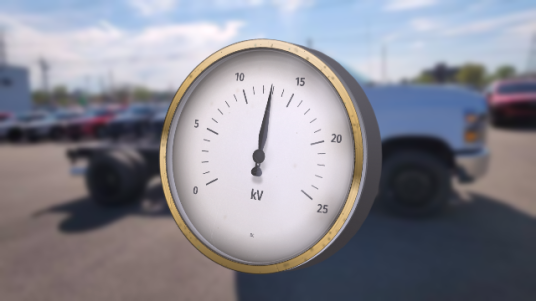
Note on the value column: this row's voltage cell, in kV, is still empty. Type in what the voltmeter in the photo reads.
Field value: 13 kV
